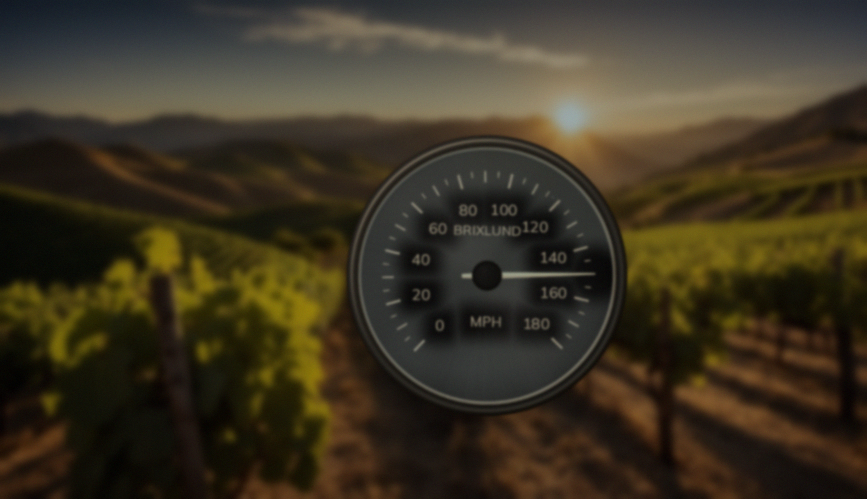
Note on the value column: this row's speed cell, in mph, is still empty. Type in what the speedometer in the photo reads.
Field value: 150 mph
